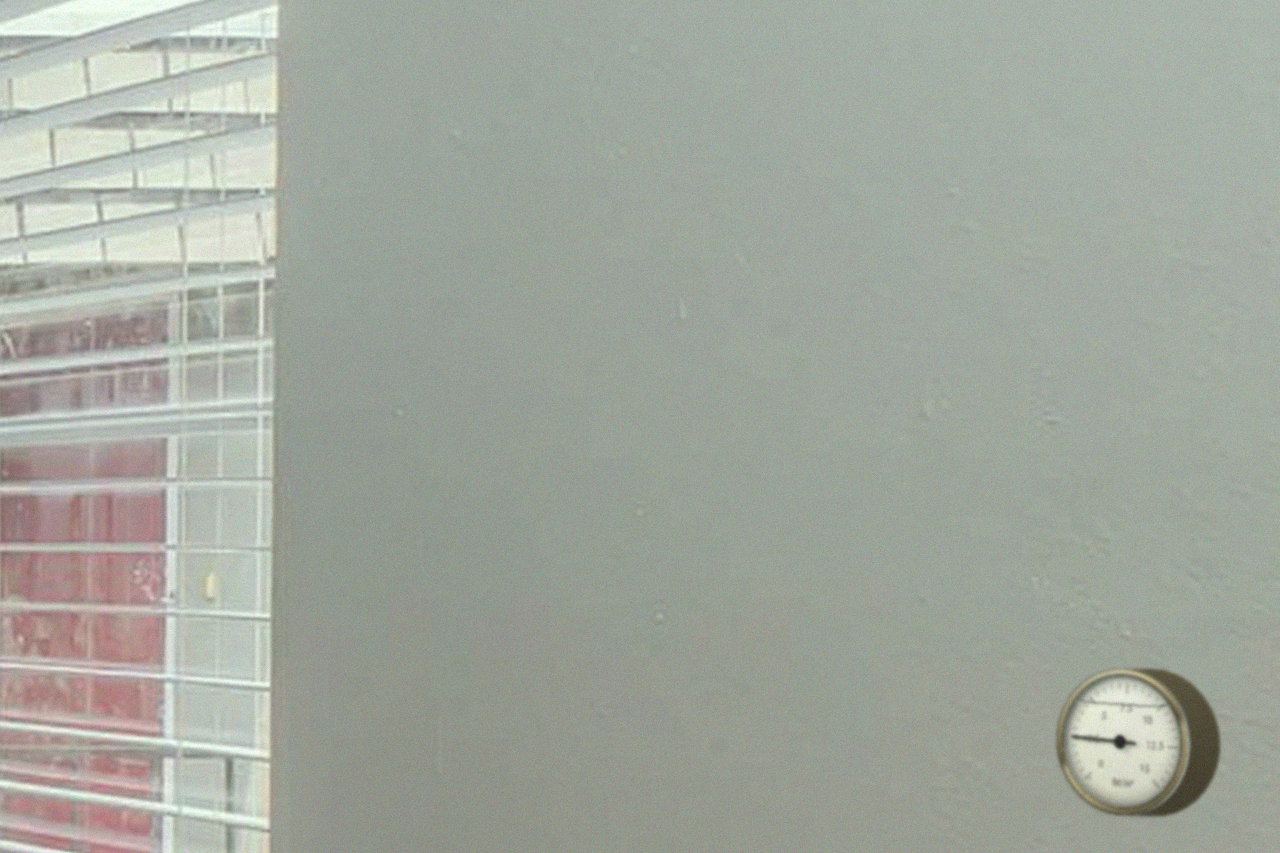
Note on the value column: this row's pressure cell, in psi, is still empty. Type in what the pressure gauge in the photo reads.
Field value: 2.5 psi
